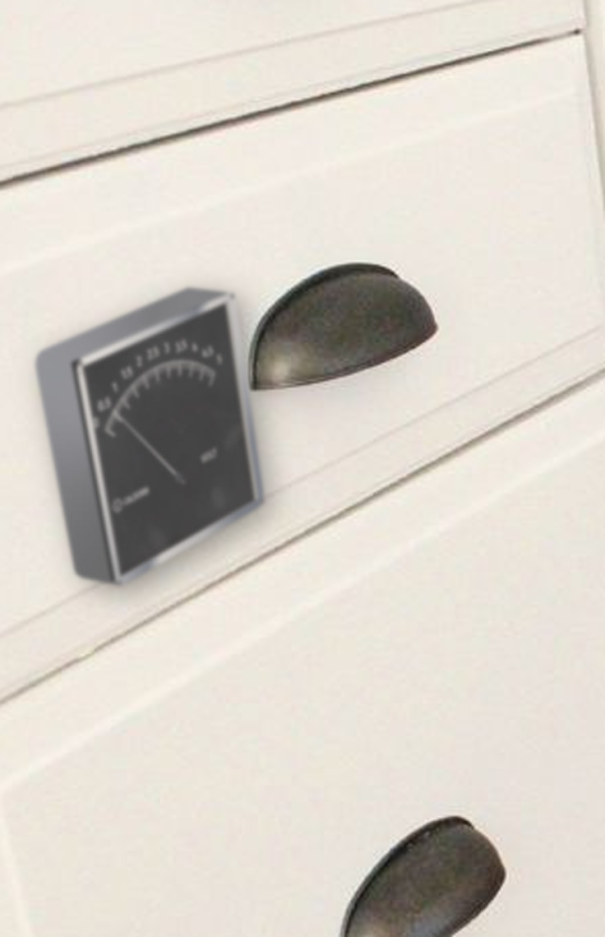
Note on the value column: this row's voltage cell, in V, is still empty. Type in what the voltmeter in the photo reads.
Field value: 0.5 V
